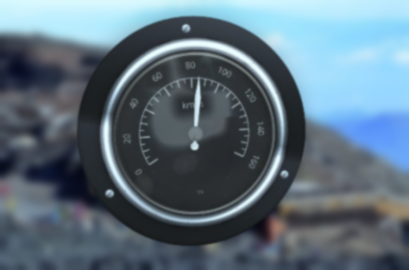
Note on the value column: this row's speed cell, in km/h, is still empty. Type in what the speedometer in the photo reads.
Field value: 85 km/h
